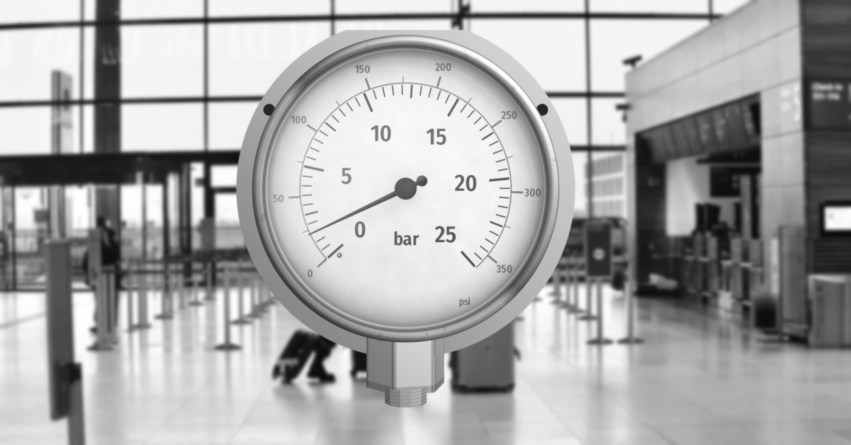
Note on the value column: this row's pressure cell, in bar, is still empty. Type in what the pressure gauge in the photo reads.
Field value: 1.5 bar
